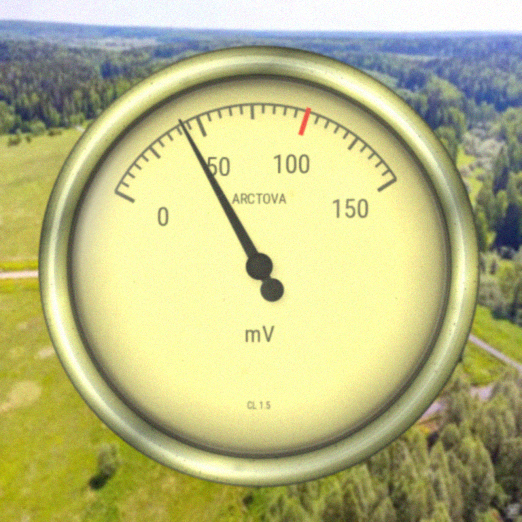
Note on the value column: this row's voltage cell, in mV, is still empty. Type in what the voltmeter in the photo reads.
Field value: 42.5 mV
